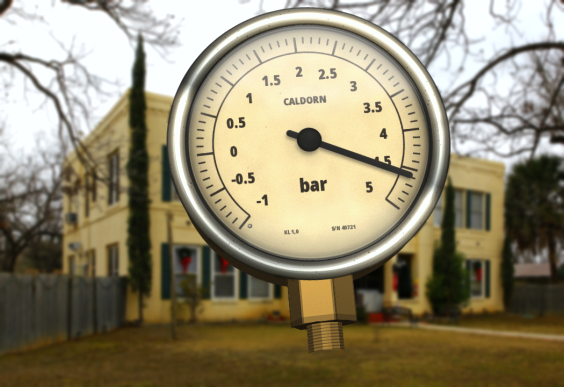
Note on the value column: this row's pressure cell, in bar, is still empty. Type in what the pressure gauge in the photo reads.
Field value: 4.6 bar
